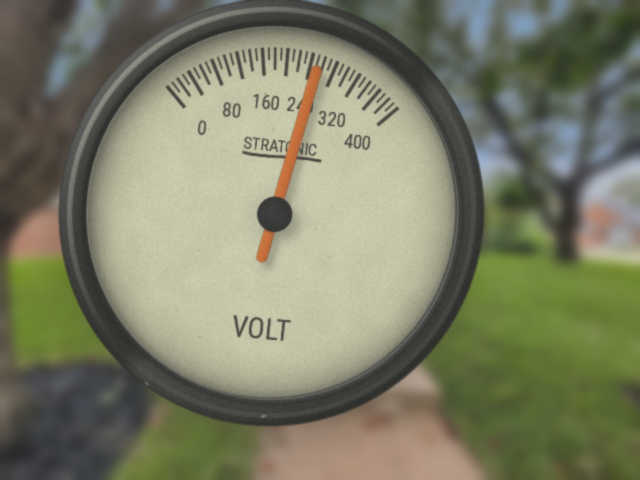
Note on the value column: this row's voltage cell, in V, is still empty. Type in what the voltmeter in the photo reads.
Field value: 250 V
